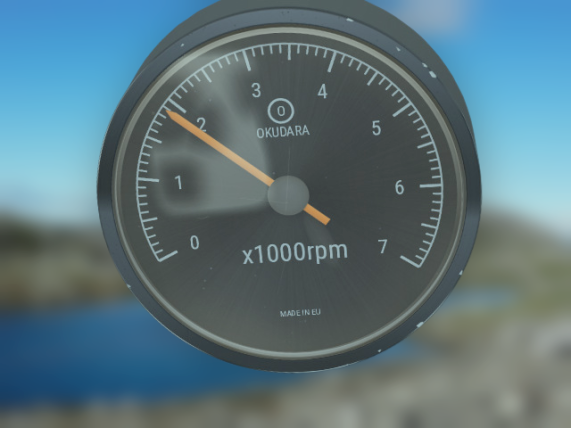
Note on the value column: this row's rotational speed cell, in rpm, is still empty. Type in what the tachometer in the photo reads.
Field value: 1900 rpm
